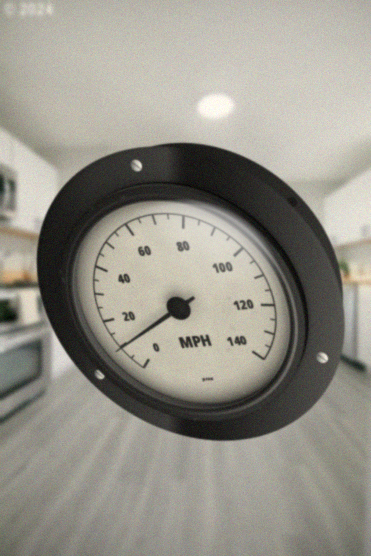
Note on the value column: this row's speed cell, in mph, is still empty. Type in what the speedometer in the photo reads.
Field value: 10 mph
